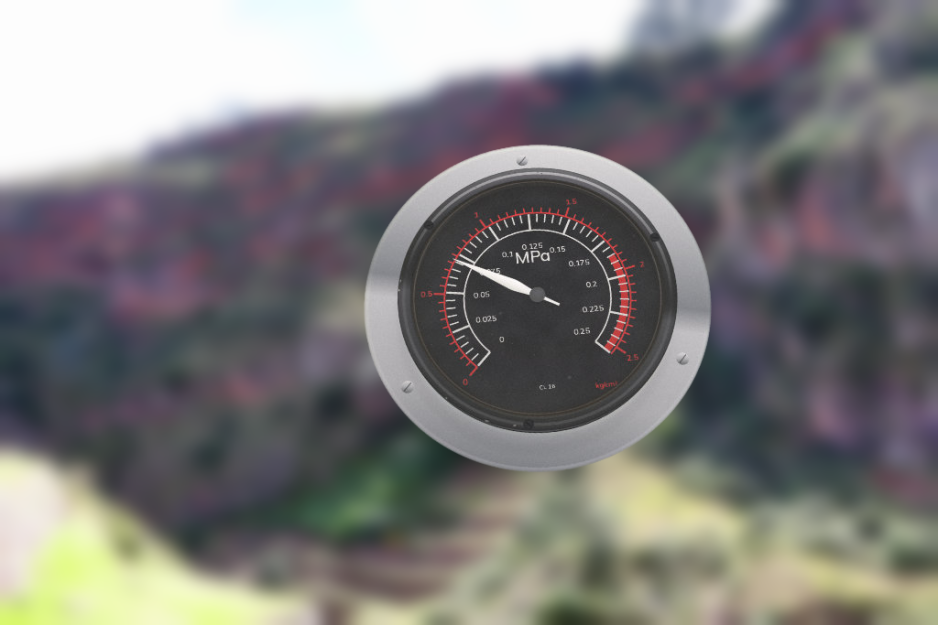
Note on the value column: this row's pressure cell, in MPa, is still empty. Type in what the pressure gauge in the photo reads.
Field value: 0.07 MPa
